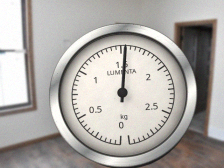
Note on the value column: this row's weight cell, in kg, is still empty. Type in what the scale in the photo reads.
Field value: 1.55 kg
